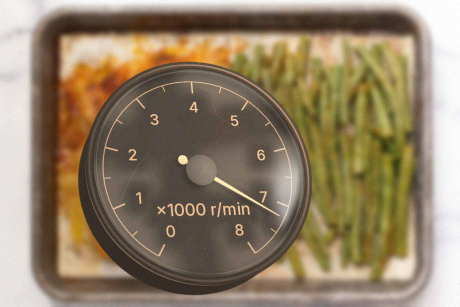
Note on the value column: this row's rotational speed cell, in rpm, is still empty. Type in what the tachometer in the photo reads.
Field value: 7250 rpm
